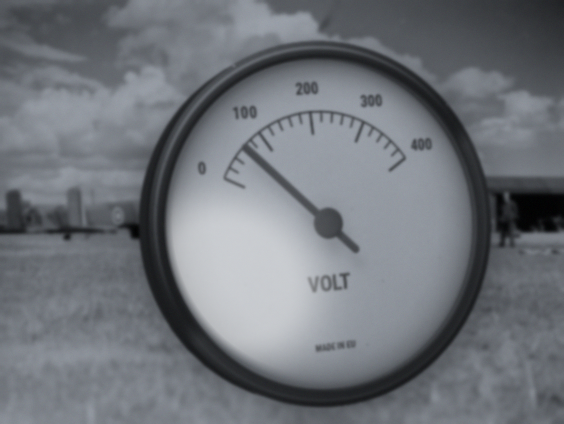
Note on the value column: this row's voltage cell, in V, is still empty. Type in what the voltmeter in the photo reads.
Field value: 60 V
